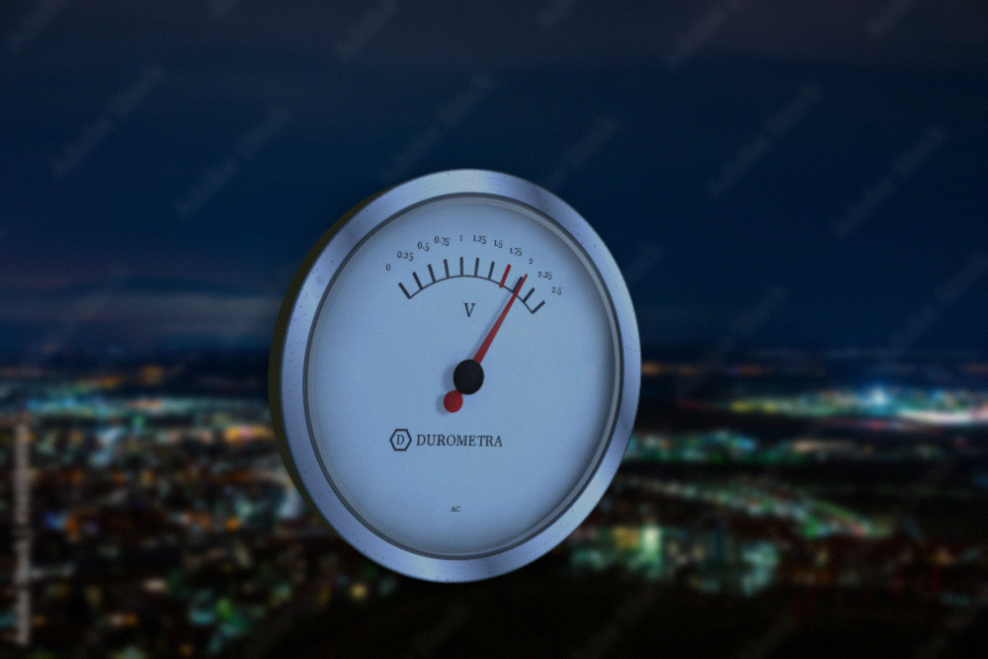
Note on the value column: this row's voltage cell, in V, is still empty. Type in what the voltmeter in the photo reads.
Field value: 2 V
